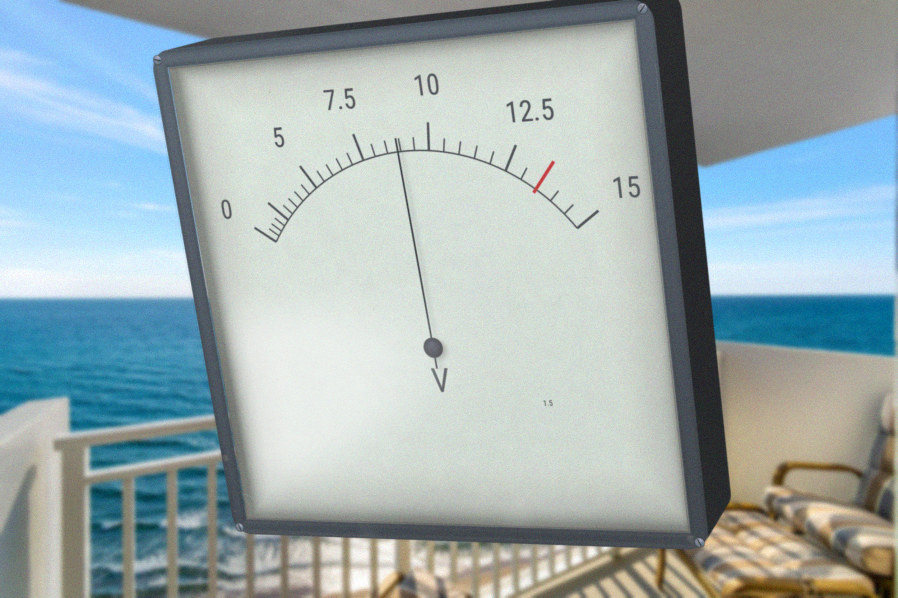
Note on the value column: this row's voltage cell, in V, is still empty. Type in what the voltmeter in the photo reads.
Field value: 9 V
